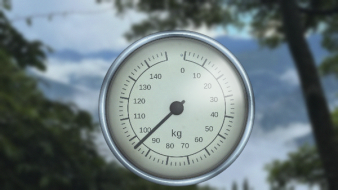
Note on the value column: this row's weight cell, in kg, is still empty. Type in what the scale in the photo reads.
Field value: 96 kg
